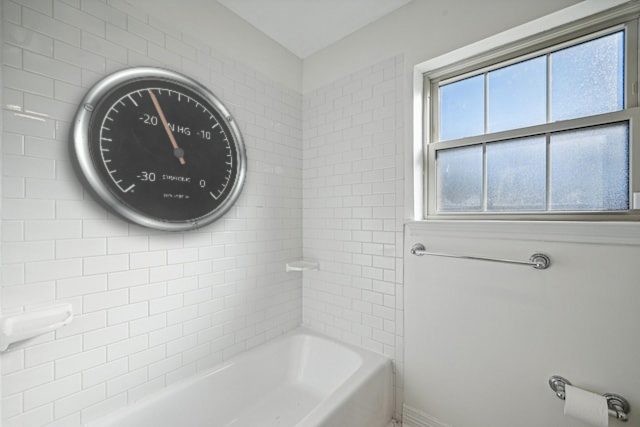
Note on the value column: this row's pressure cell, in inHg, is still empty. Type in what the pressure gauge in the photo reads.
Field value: -18 inHg
